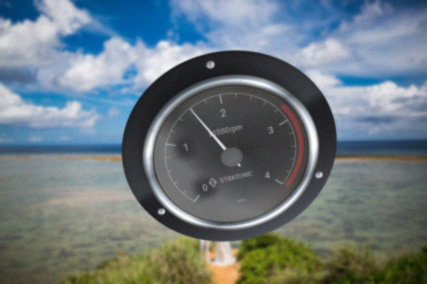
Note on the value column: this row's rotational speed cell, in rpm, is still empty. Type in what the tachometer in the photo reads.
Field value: 1600 rpm
